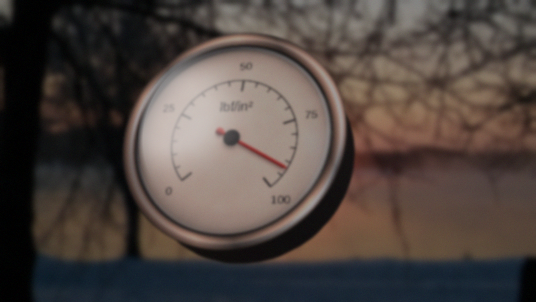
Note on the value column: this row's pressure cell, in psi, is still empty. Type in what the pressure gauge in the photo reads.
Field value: 92.5 psi
